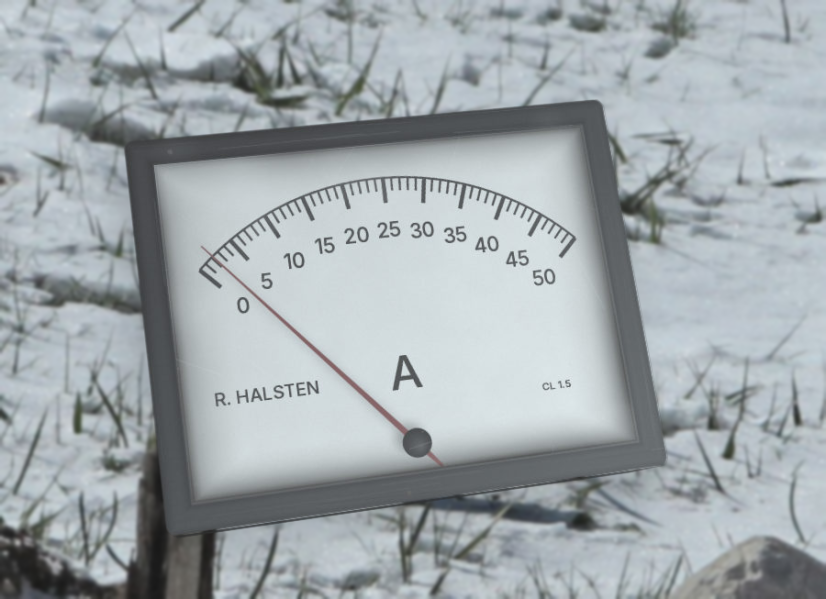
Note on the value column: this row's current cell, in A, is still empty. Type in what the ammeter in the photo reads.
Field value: 2 A
